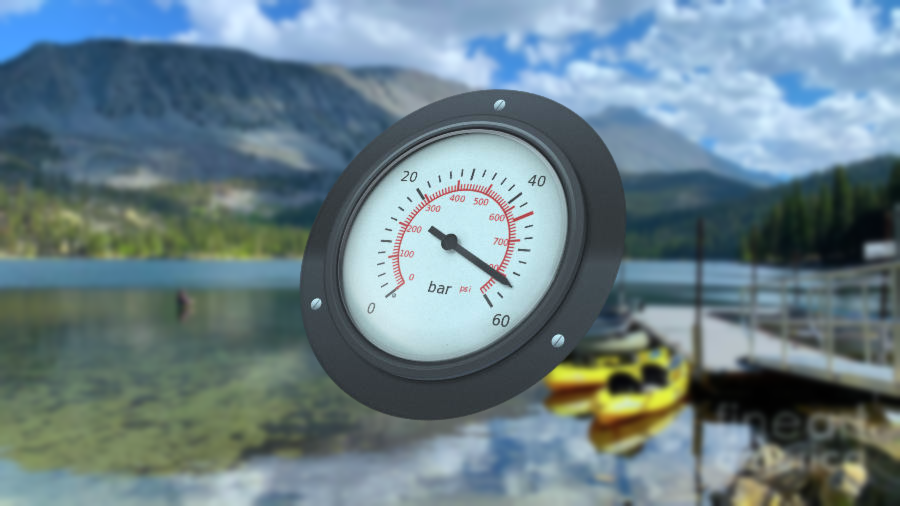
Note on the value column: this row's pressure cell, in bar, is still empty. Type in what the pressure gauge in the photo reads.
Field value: 56 bar
